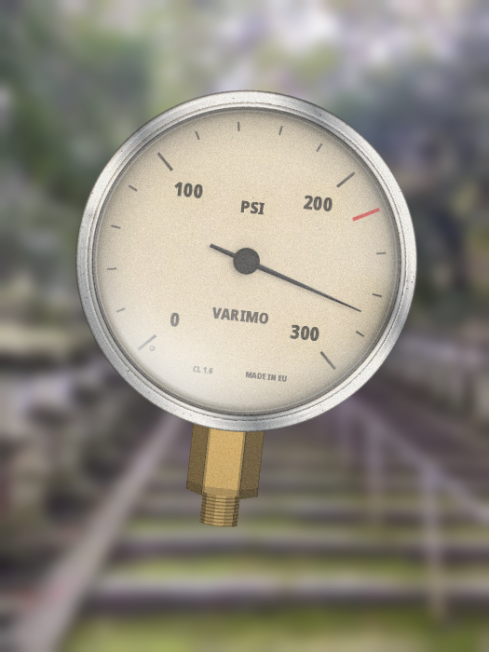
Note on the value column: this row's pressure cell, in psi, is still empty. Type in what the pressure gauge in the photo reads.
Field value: 270 psi
